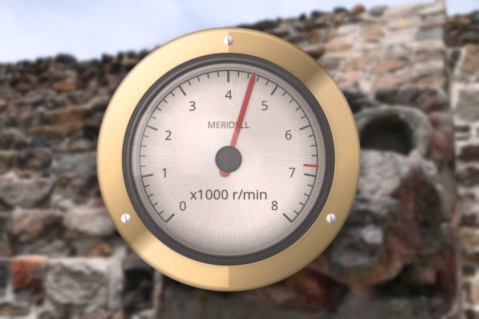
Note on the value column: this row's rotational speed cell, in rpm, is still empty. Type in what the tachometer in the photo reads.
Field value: 4500 rpm
